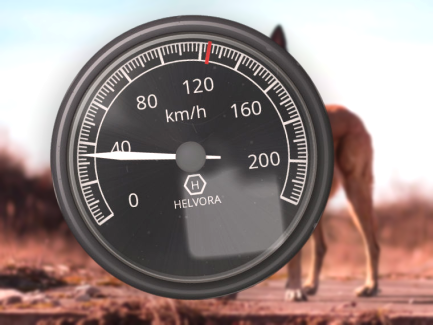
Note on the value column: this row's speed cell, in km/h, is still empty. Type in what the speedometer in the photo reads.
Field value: 34 km/h
